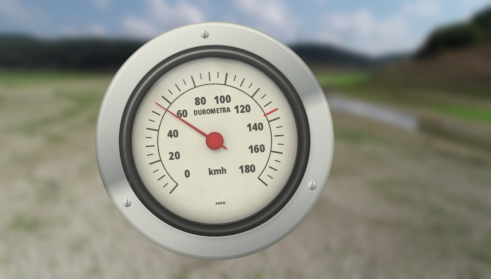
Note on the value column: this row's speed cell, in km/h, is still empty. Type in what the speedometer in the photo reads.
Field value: 55 km/h
